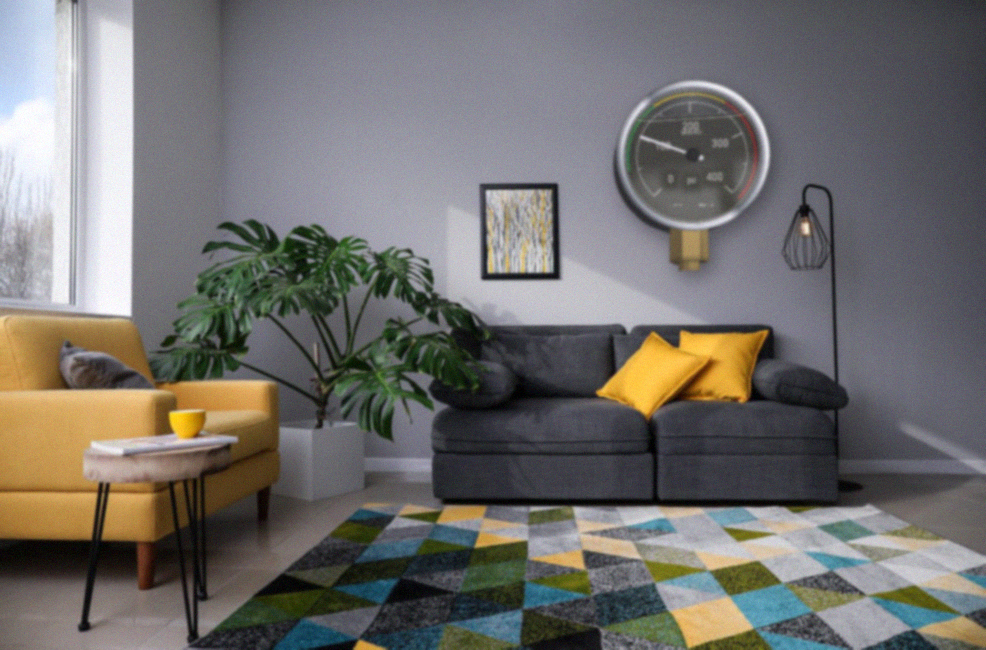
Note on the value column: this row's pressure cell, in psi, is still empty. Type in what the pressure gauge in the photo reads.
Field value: 100 psi
